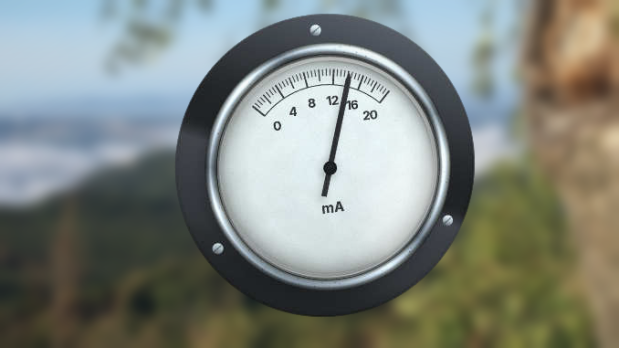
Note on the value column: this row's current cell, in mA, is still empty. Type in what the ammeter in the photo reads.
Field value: 14 mA
